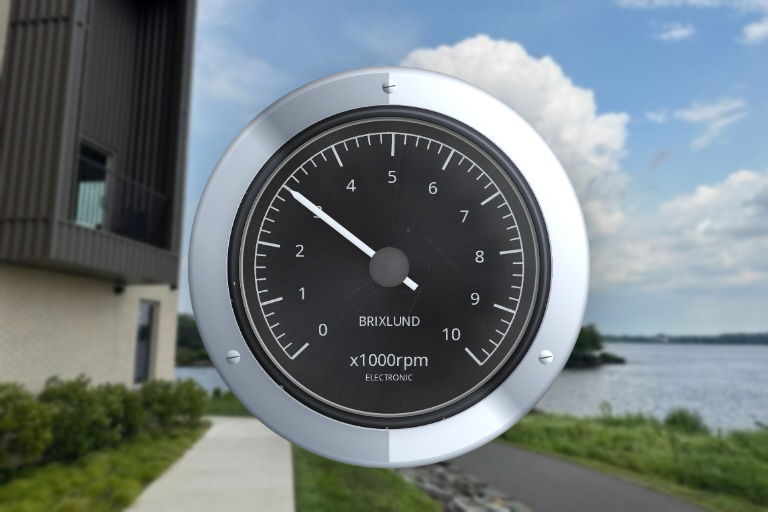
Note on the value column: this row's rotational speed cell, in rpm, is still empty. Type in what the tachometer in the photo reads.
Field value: 3000 rpm
